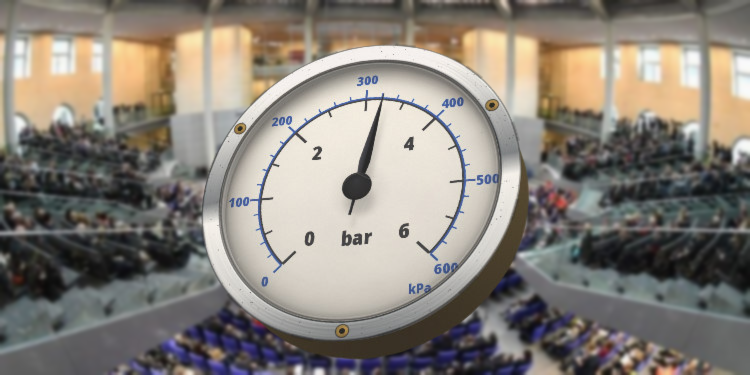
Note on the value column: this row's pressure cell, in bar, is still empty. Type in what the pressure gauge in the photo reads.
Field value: 3.25 bar
